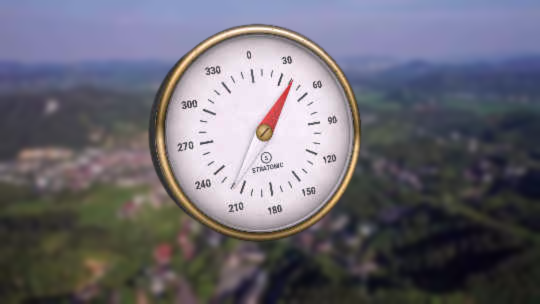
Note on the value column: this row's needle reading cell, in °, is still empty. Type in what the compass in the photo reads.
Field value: 40 °
